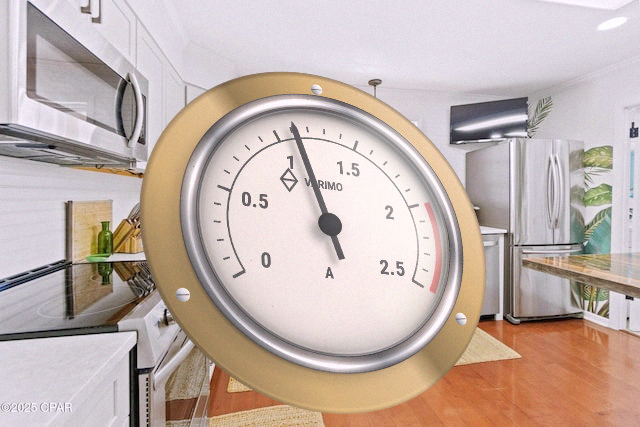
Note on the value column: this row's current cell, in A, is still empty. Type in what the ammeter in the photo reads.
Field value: 1.1 A
